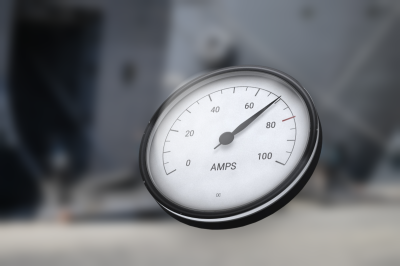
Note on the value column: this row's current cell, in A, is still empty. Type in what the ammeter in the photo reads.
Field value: 70 A
